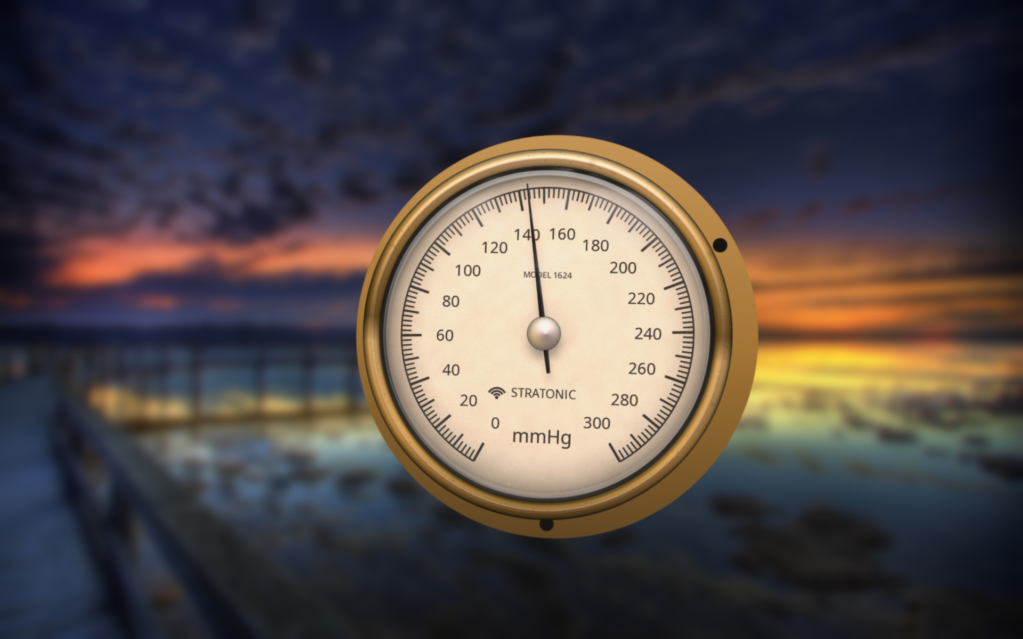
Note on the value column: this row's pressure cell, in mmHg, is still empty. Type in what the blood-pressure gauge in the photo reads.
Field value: 144 mmHg
